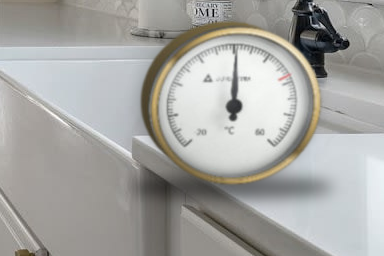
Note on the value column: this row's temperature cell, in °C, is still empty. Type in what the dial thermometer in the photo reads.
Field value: 20 °C
